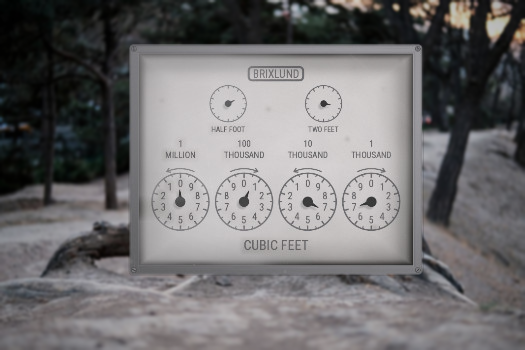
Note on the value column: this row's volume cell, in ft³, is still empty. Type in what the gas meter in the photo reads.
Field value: 6700 ft³
